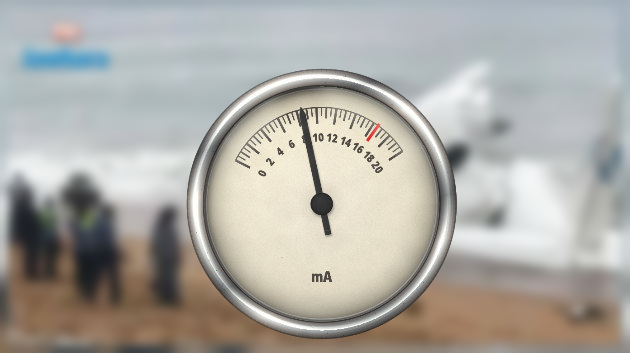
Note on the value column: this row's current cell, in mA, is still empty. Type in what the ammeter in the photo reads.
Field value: 8.5 mA
